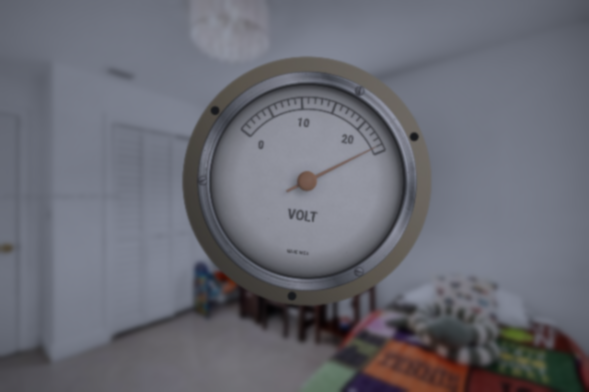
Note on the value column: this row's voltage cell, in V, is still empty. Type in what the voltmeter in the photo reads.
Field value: 24 V
